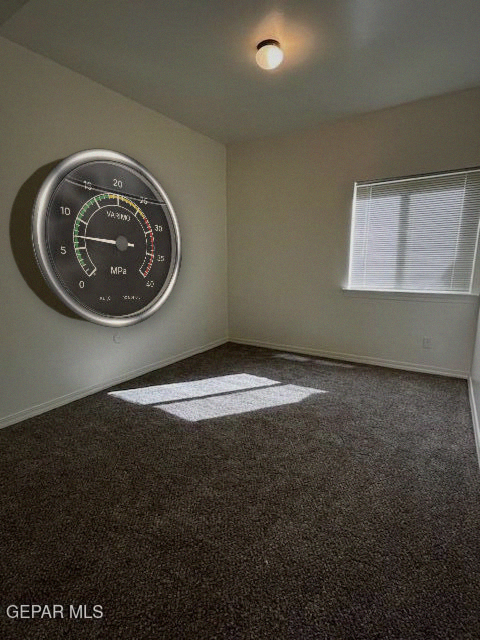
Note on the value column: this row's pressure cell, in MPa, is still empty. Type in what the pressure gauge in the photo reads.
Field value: 7 MPa
